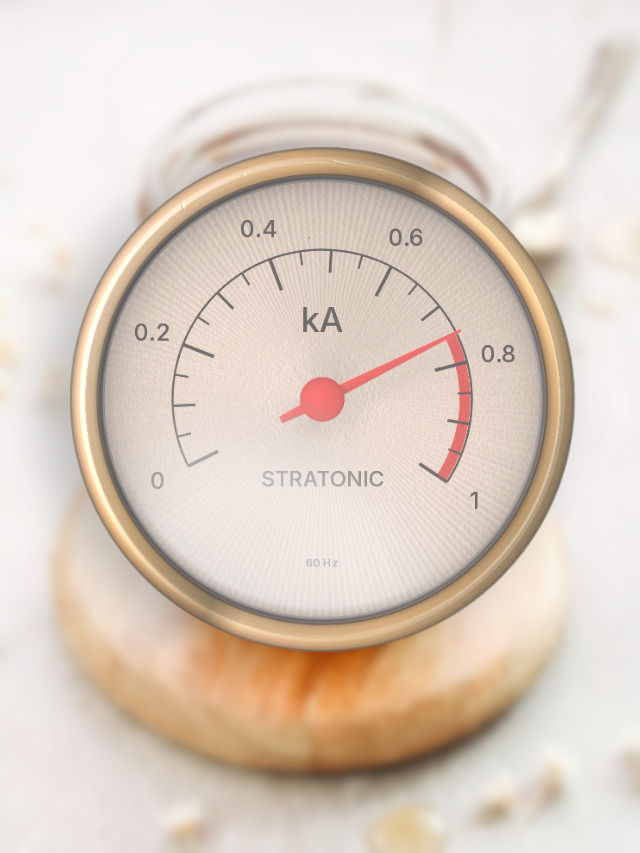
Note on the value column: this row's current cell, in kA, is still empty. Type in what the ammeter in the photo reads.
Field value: 0.75 kA
